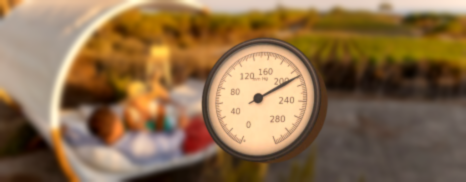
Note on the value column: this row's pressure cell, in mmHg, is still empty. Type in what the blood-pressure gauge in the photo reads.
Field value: 210 mmHg
